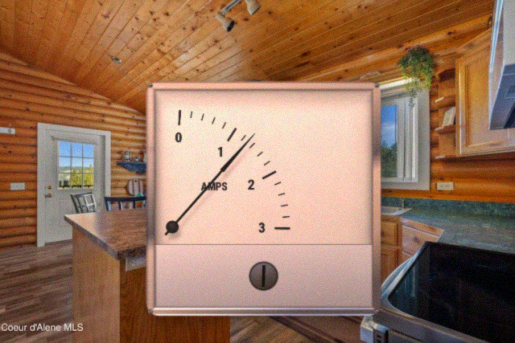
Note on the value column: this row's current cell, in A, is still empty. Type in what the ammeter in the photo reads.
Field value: 1.3 A
